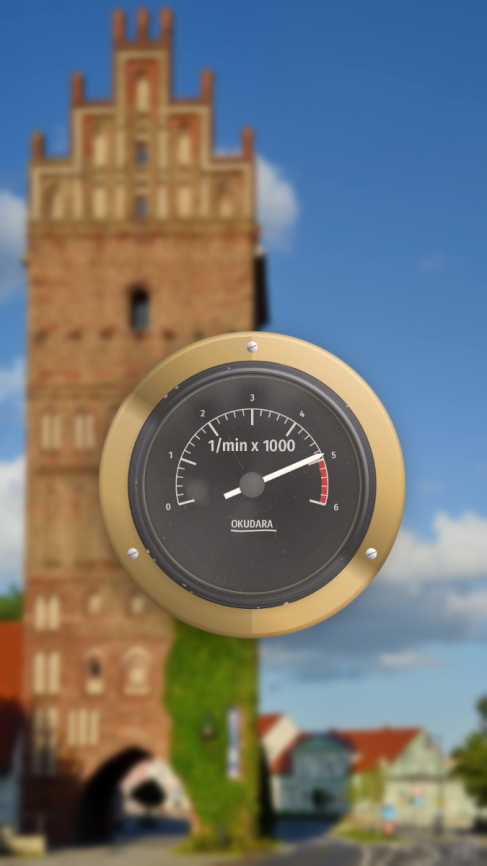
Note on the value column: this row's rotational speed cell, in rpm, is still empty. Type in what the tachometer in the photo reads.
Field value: 4900 rpm
